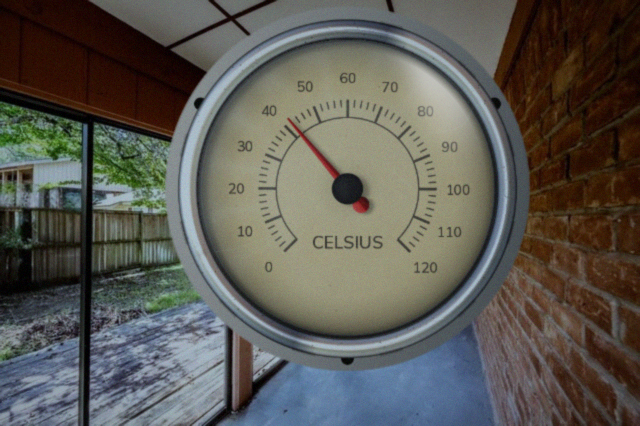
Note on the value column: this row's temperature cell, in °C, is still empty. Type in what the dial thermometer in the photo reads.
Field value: 42 °C
